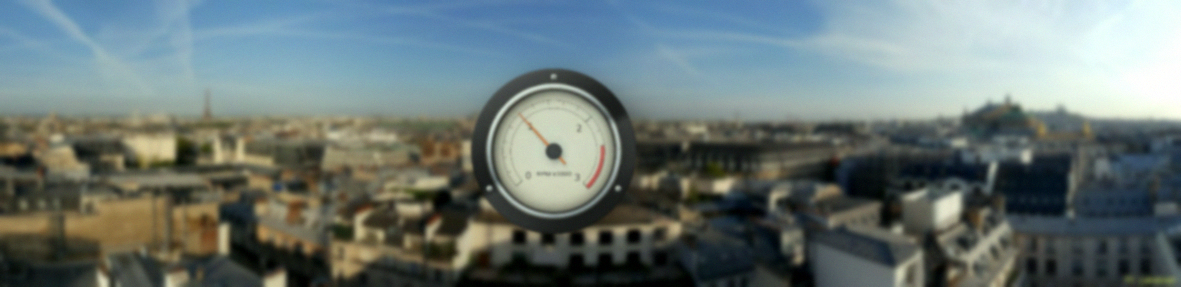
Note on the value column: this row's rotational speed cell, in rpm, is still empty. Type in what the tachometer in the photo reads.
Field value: 1000 rpm
